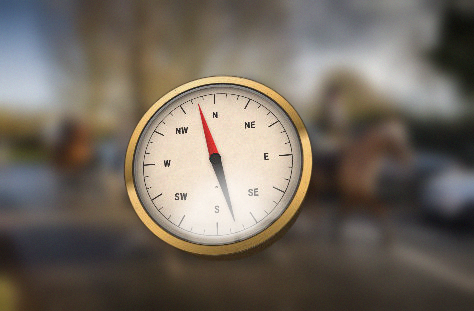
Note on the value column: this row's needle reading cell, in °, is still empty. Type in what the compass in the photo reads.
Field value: 345 °
